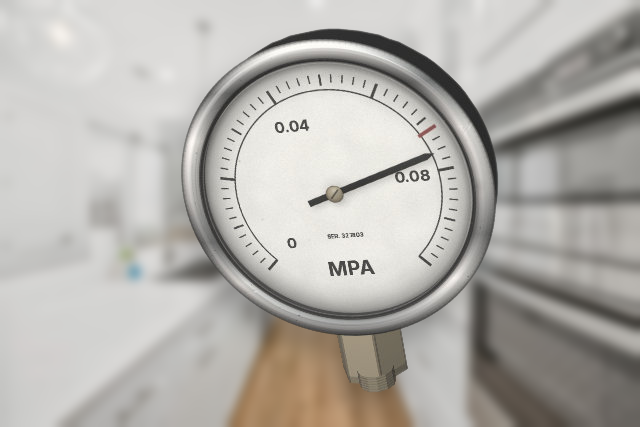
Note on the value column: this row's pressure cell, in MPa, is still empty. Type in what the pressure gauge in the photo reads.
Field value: 0.076 MPa
